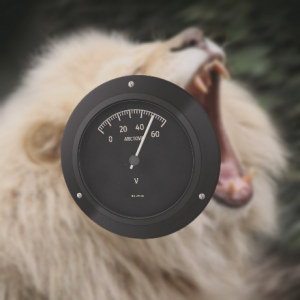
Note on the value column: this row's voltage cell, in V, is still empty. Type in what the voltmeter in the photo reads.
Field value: 50 V
